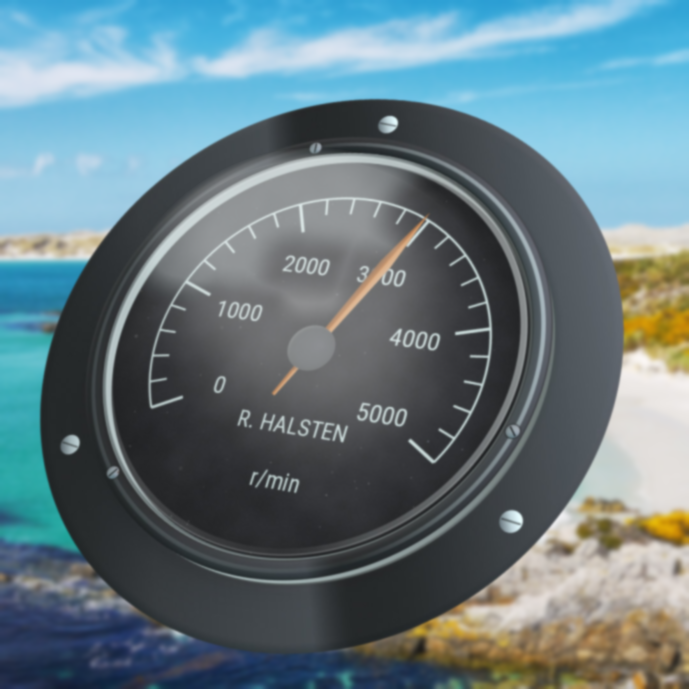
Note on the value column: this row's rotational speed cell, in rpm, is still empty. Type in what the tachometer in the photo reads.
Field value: 3000 rpm
